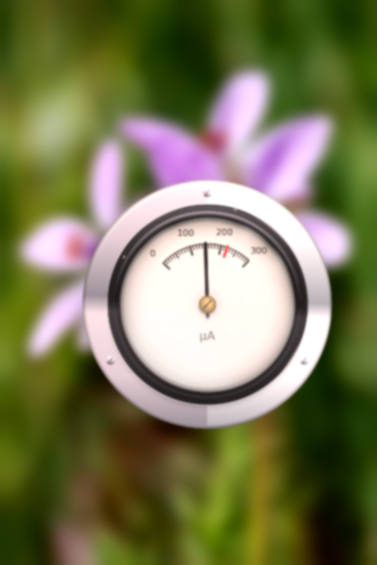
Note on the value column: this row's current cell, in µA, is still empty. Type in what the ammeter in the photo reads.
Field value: 150 µA
